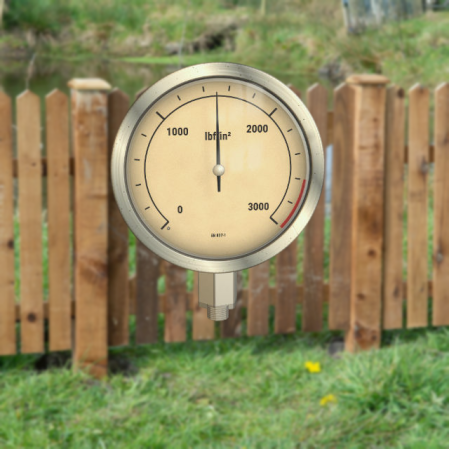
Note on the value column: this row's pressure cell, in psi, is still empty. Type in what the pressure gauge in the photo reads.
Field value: 1500 psi
